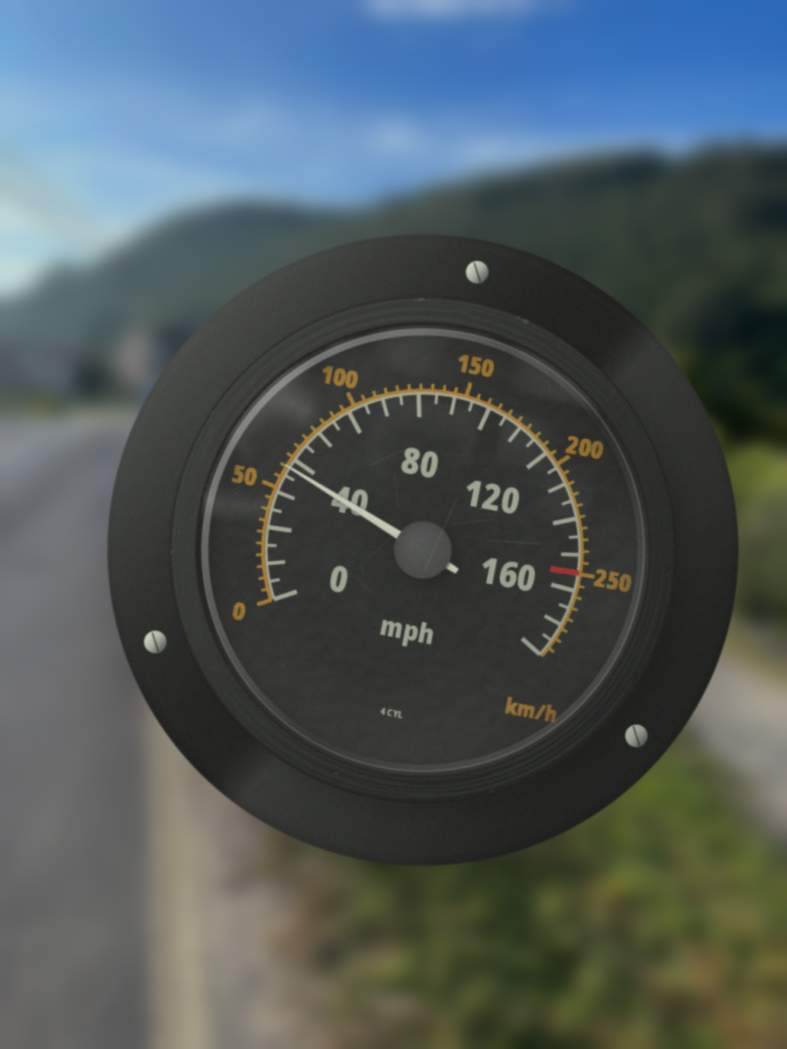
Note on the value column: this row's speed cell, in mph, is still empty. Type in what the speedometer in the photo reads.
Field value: 37.5 mph
